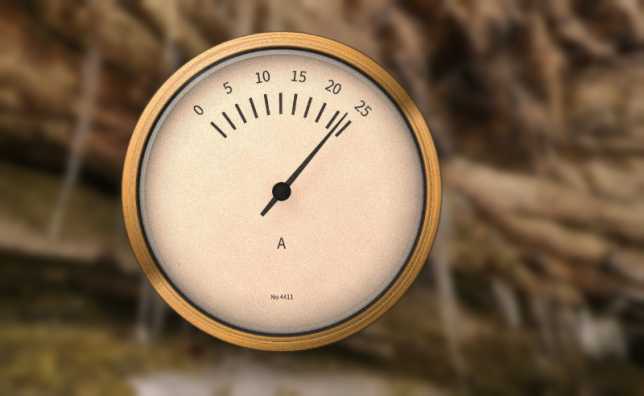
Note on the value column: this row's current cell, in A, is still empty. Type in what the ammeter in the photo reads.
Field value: 23.75 A
